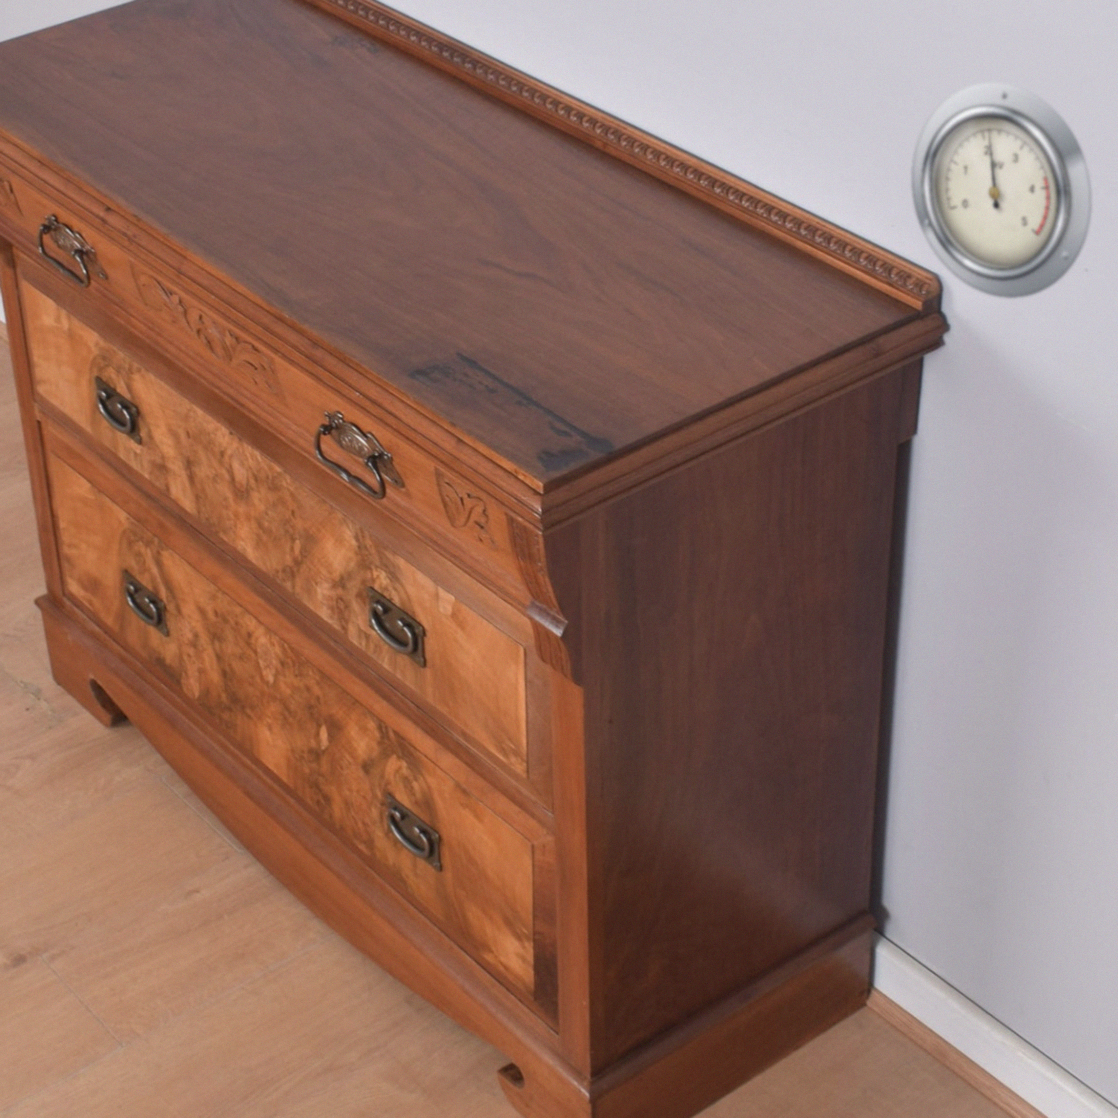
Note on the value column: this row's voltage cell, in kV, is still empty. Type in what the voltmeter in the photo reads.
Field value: 2.2 kV
